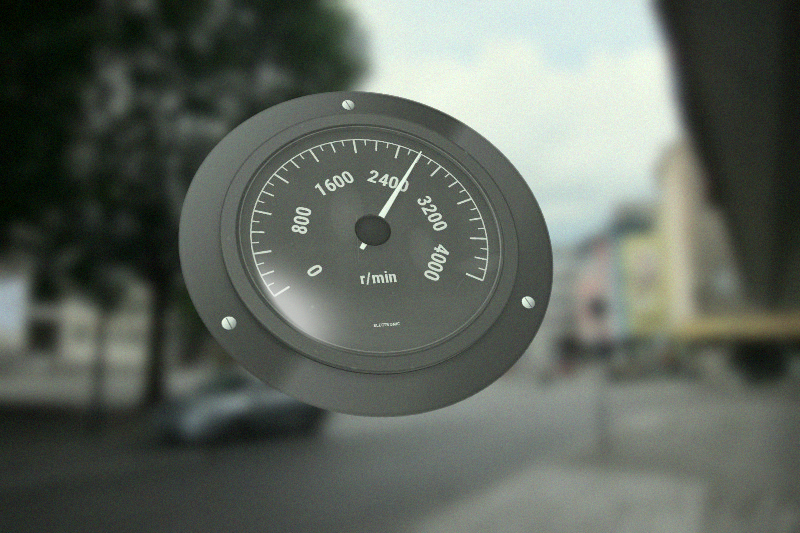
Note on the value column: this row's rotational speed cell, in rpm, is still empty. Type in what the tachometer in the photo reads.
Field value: 2600 rpm
